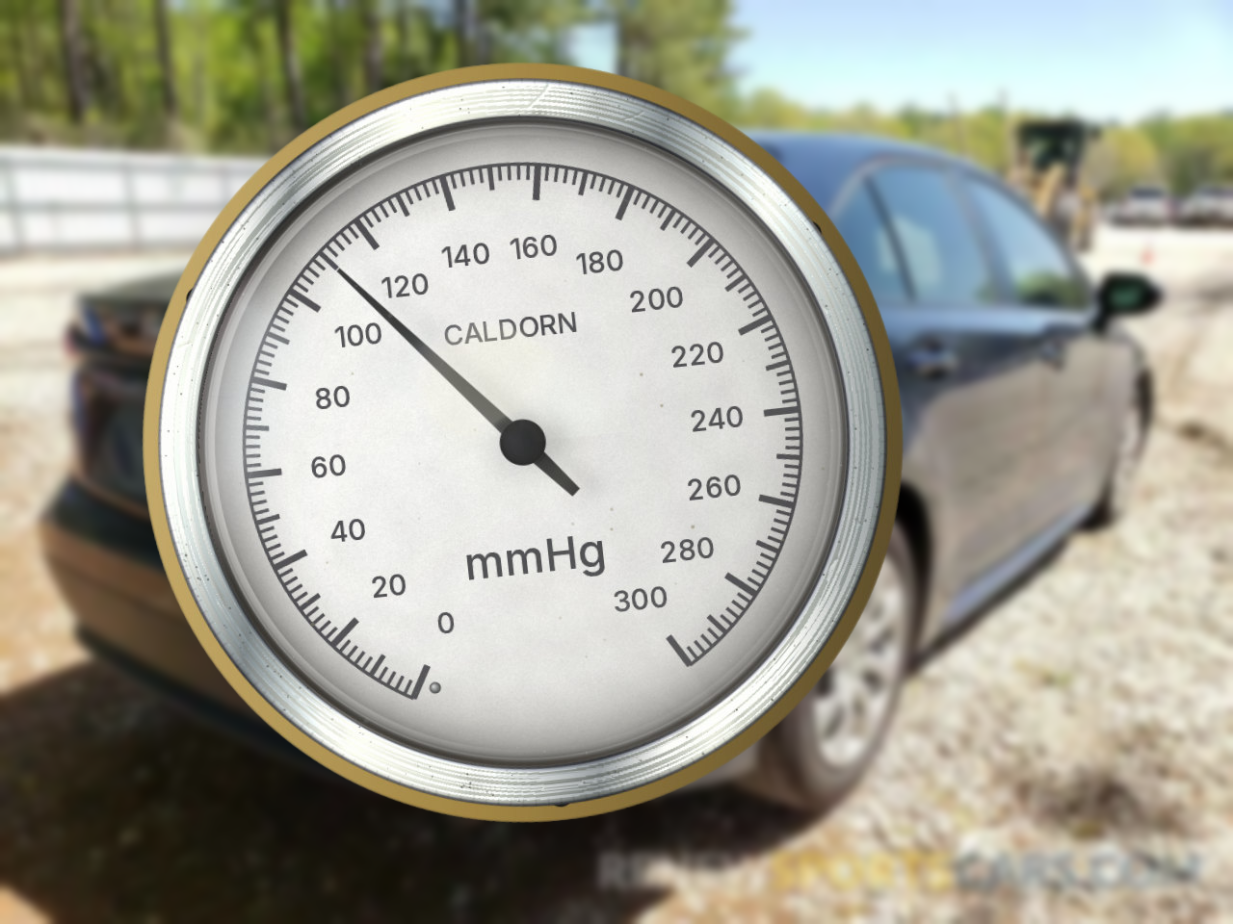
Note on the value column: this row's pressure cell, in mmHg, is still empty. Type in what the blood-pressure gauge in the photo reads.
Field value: 110 mmHg
